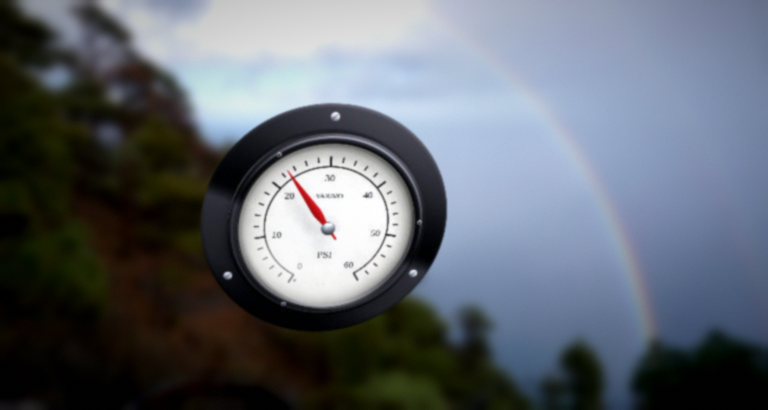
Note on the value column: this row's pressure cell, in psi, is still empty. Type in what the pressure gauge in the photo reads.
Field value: 23 psi
